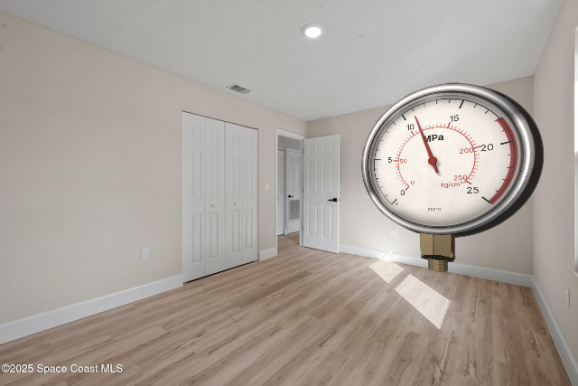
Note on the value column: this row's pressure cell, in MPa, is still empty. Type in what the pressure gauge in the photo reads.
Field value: 11 MPa
